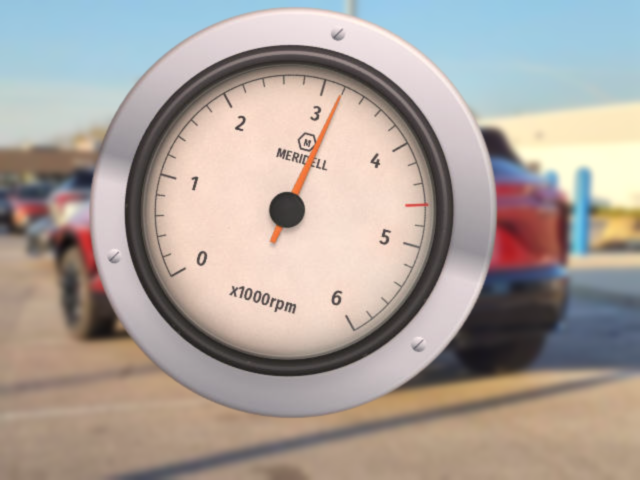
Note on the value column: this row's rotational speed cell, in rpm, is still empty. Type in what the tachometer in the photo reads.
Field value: 3200 rpm
